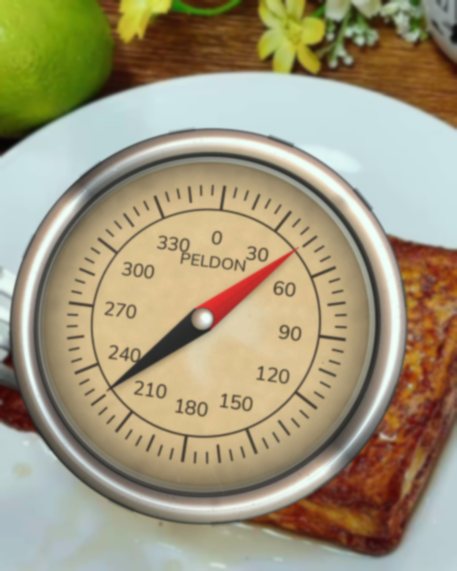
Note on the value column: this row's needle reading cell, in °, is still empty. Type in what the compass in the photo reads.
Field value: 45 °
